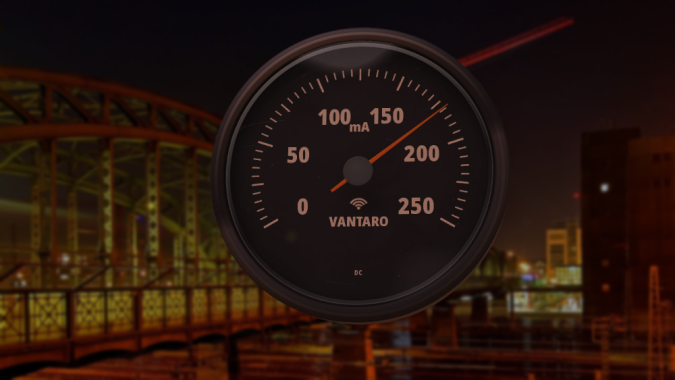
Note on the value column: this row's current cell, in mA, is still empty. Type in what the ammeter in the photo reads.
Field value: 180 mA
